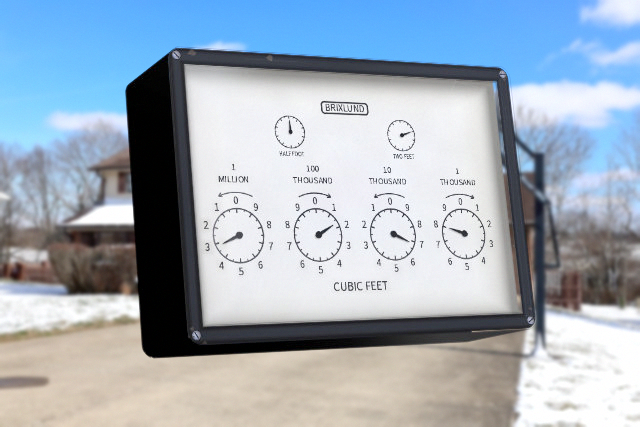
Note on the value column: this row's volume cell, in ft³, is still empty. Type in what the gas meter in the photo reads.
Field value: 316800 ft³
